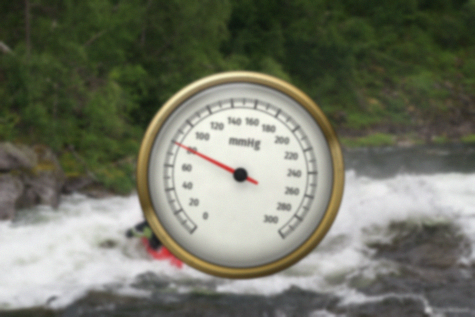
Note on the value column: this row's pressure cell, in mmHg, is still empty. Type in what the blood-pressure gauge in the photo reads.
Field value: 80 mmHg
